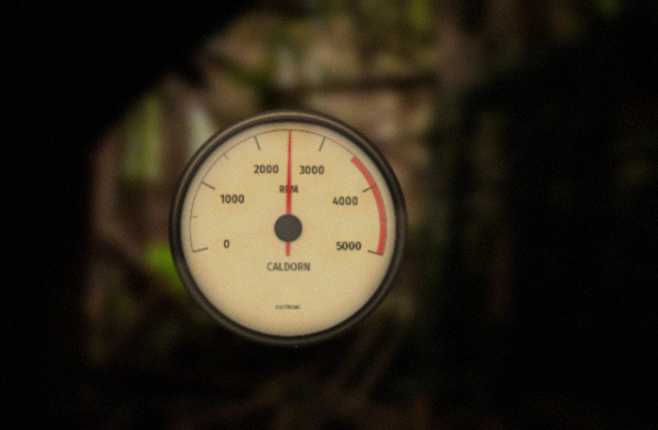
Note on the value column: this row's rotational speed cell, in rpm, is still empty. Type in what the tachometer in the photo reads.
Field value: 2500 rpm
